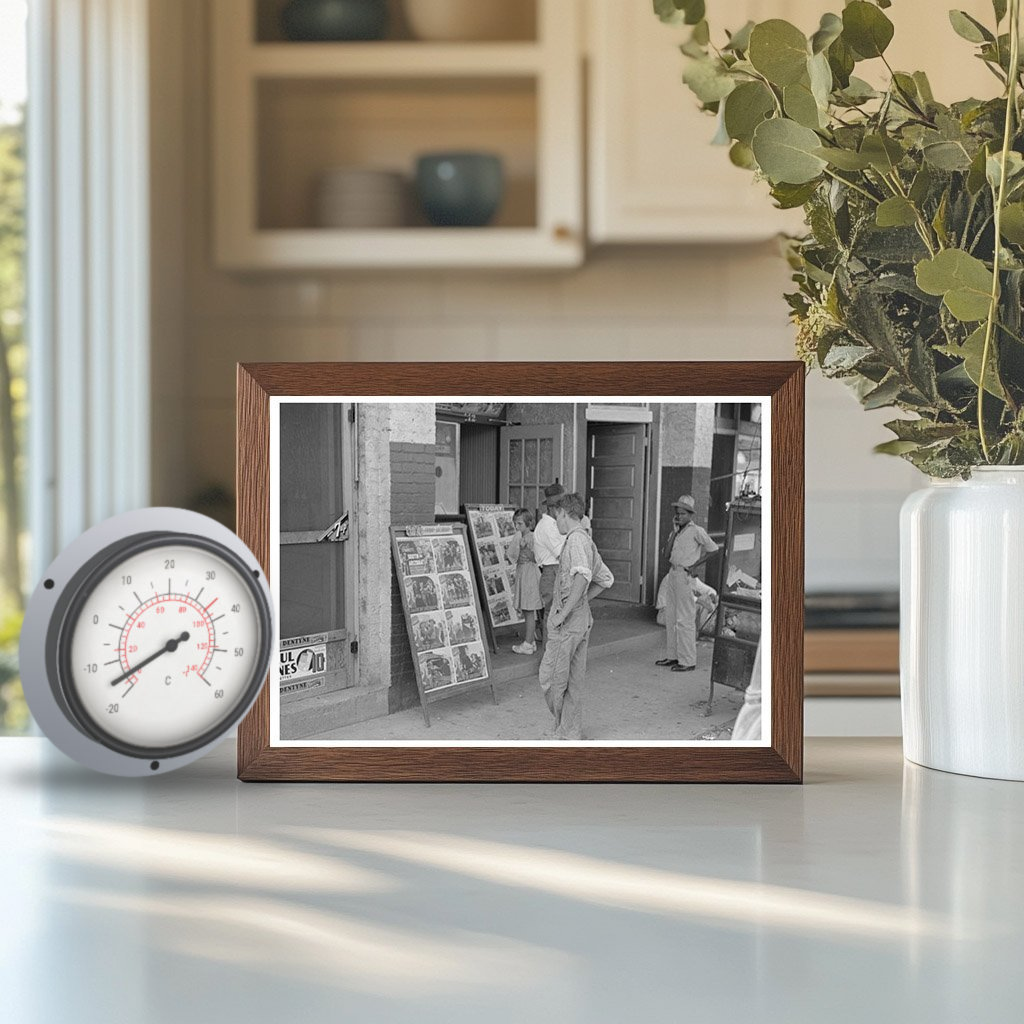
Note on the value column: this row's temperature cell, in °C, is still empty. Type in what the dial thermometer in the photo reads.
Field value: -15 °C
